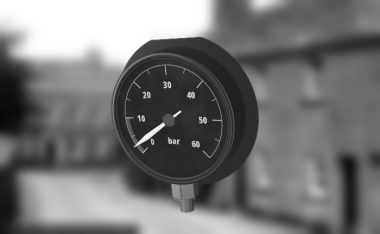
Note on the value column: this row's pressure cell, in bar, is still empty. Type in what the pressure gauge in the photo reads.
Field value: 2.5 bar
